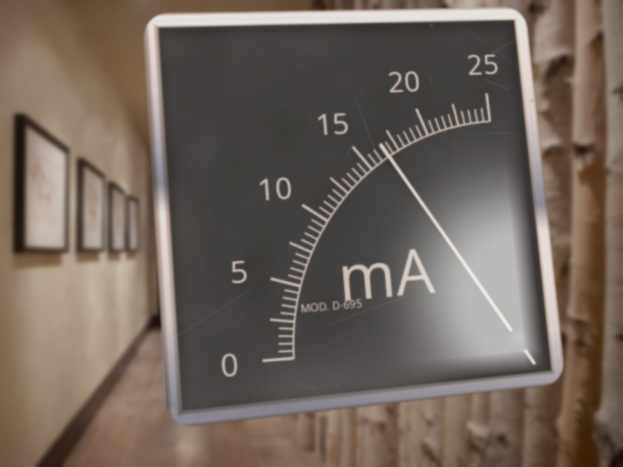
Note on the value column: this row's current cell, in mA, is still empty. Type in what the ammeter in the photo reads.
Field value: 16.5 mA
